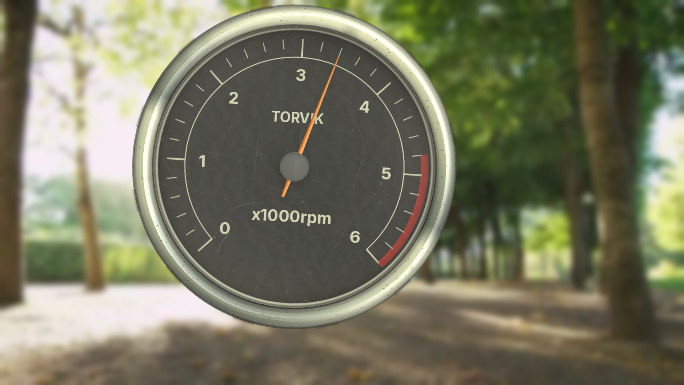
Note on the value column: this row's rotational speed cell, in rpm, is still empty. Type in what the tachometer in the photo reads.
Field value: 3400 rpm
